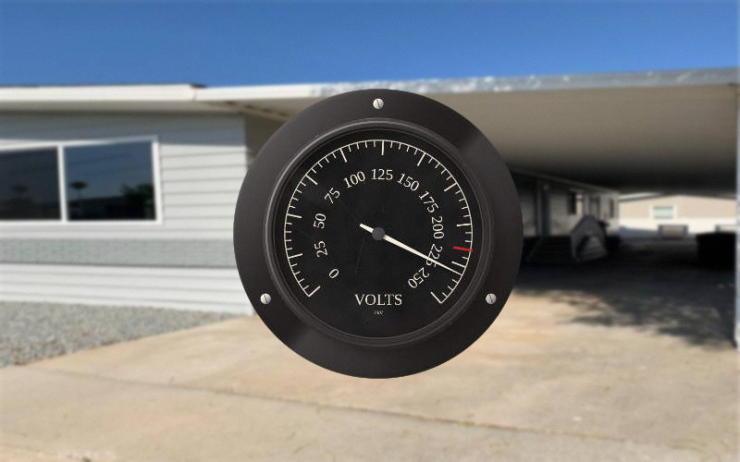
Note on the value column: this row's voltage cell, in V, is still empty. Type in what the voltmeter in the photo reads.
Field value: 230 V
